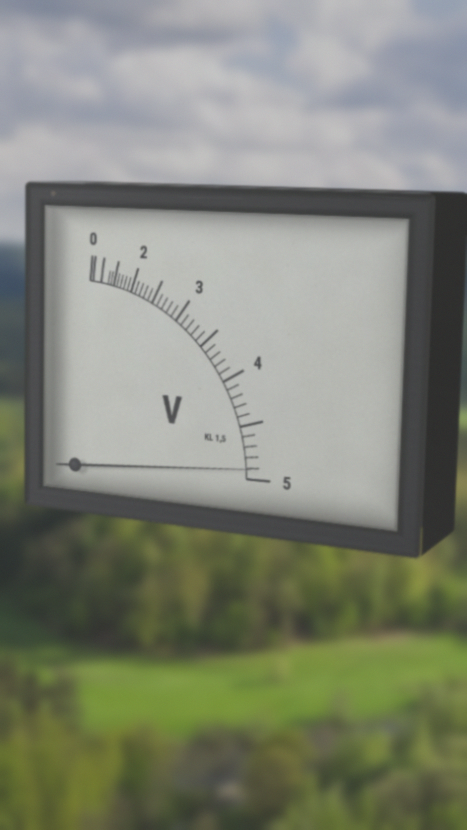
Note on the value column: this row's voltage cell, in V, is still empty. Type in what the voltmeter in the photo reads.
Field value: 4.9 V
